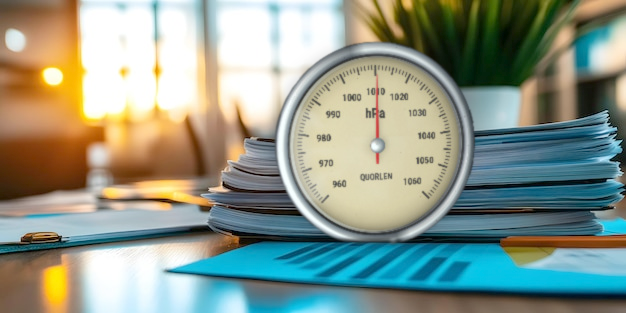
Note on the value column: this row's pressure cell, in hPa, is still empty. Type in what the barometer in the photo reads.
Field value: 1010 hPa
